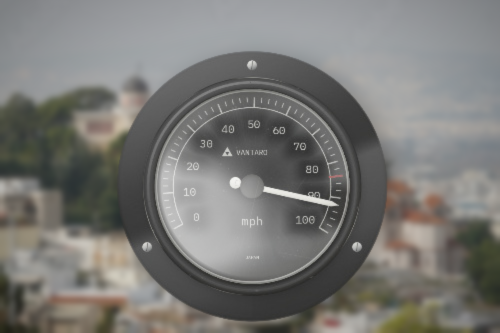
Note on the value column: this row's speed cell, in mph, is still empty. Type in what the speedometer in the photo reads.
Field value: 92 mph
